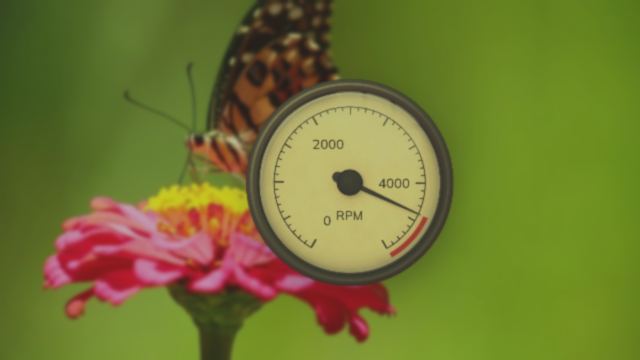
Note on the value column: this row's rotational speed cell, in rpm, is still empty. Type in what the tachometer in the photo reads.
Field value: 4400 rpm
